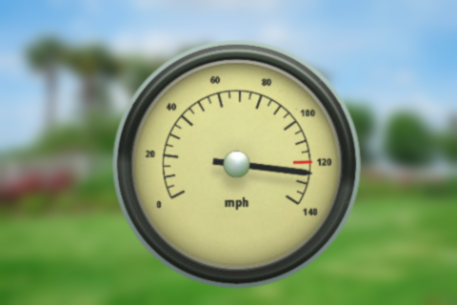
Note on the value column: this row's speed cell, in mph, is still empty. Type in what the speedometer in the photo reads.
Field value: 125 mph
